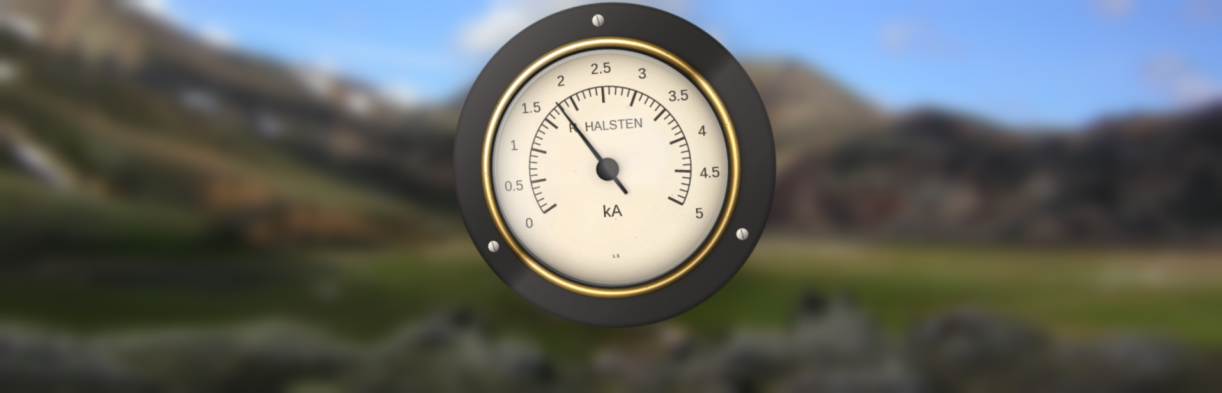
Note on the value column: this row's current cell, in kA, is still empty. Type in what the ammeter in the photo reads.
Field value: 1.8 kA
